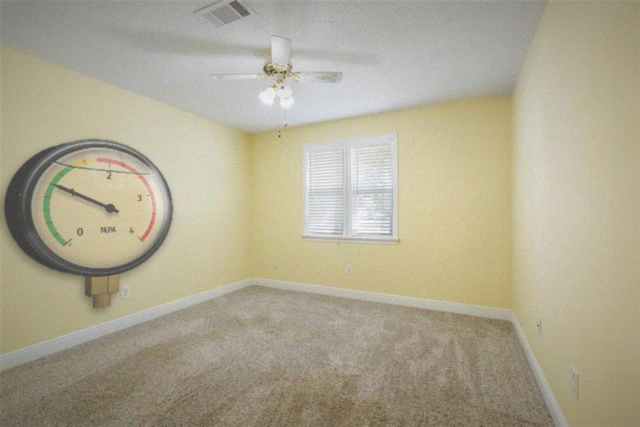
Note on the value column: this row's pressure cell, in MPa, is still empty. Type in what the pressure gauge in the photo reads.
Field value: 1 MPa
